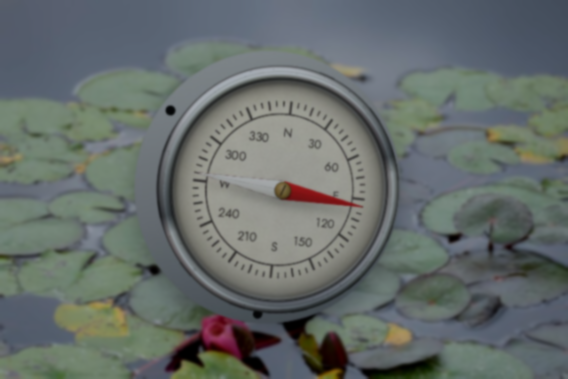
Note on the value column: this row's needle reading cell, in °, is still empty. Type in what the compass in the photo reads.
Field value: 95 °
